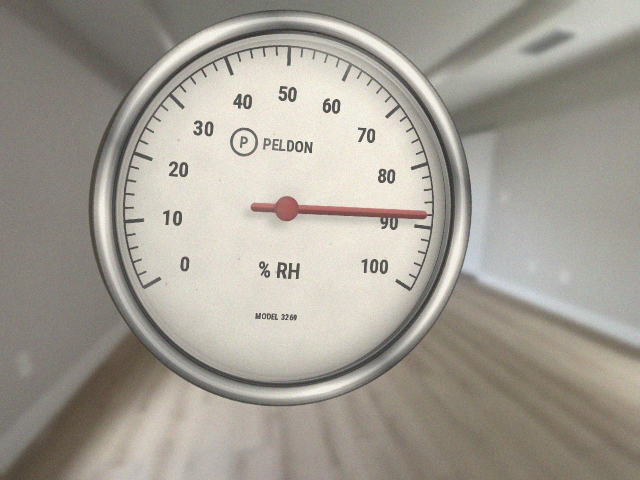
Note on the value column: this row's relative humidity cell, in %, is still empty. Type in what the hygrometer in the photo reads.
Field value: 88 %
